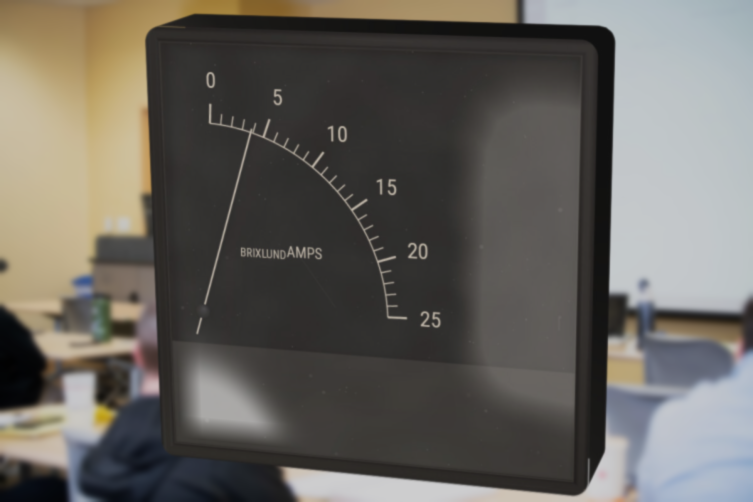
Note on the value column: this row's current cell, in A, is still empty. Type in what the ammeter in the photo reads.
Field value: 4 A
